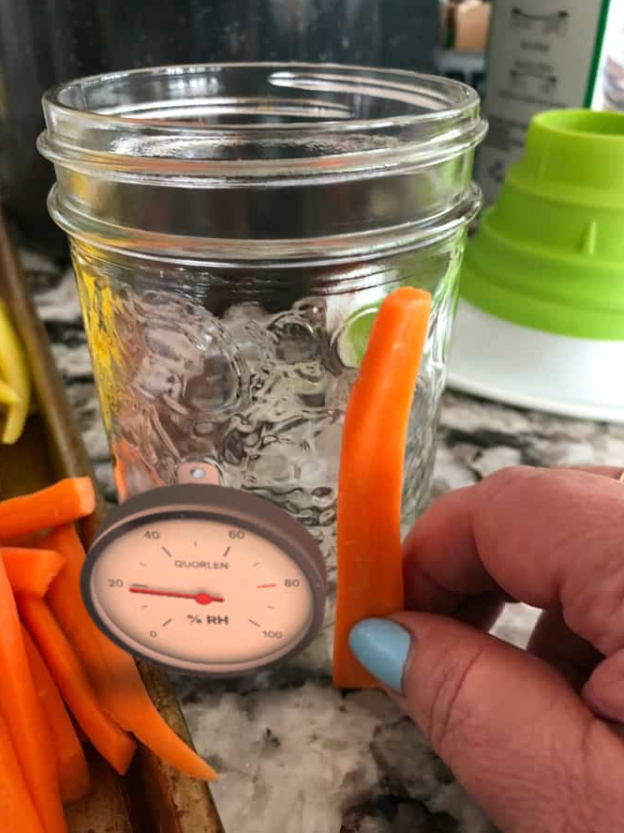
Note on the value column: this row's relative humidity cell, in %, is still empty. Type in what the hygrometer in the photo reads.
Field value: 20 %
